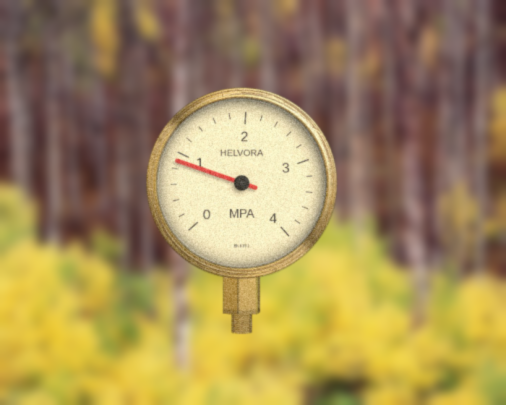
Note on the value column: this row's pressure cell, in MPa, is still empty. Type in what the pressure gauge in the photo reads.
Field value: 0.9 MPa
